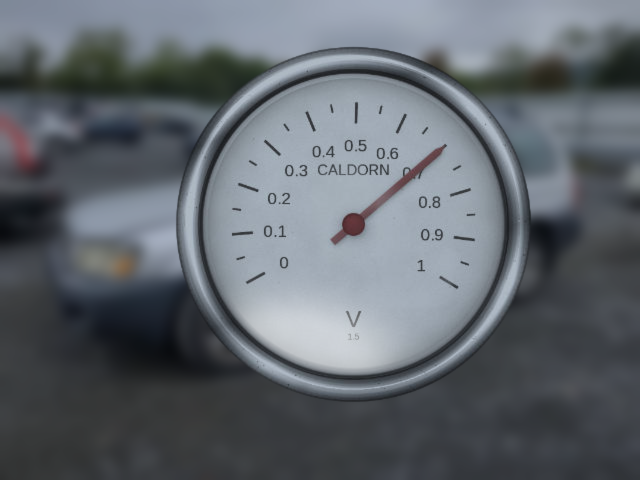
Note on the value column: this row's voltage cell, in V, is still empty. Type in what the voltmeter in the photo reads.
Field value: 0.7 V
